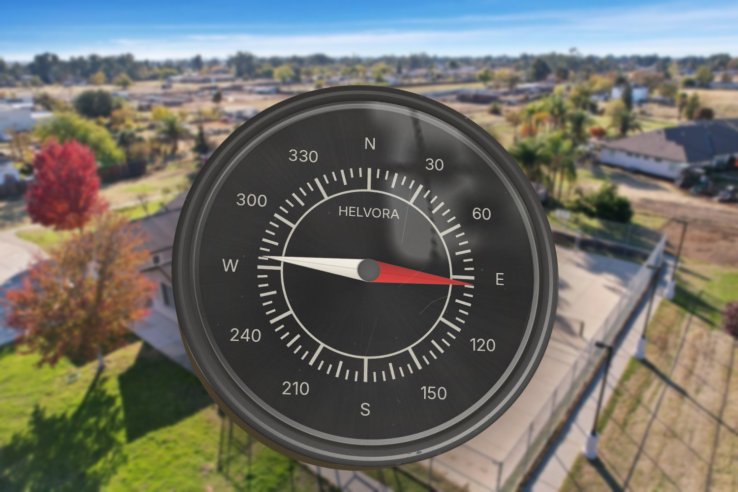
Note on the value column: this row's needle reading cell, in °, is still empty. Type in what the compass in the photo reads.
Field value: 95 °
